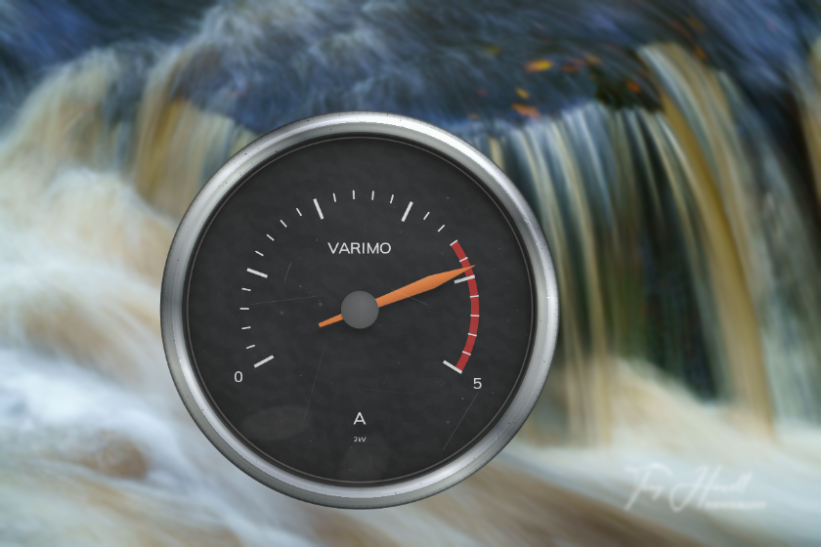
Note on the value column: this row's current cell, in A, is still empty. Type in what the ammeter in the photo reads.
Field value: 3.9 A
